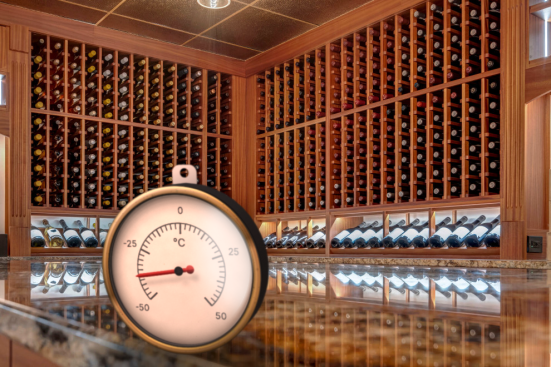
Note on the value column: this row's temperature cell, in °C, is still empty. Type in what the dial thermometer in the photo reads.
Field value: -37.5 °C
